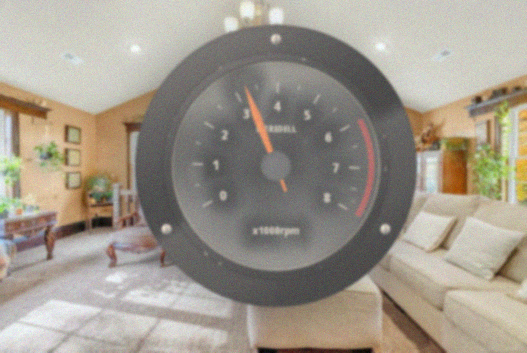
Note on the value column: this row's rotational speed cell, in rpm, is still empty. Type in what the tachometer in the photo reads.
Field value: 3250 rpm
